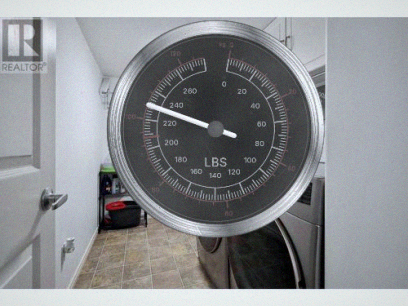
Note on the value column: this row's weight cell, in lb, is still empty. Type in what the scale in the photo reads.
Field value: 230 lb
